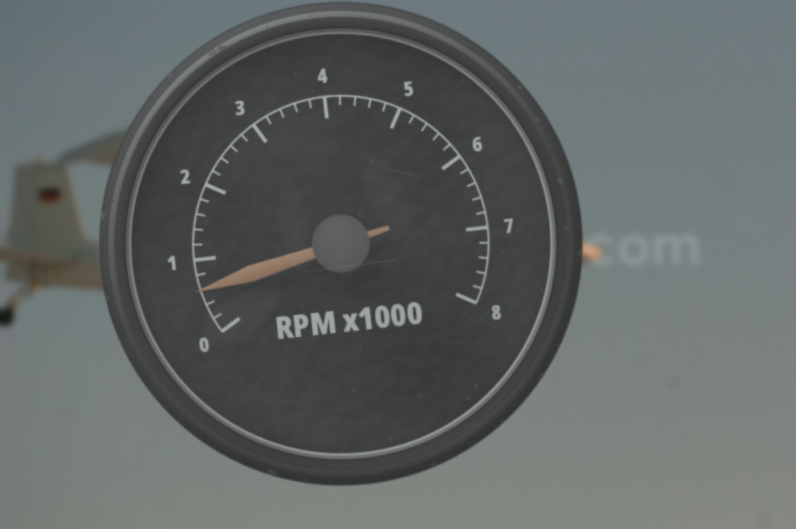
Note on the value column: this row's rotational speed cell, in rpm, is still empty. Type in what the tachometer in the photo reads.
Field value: 600 rpm
